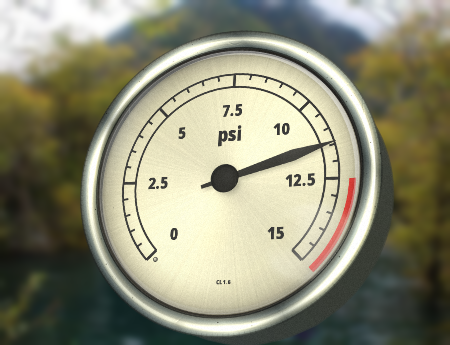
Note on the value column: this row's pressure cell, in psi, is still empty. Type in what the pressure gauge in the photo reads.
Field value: 11.5 psi
